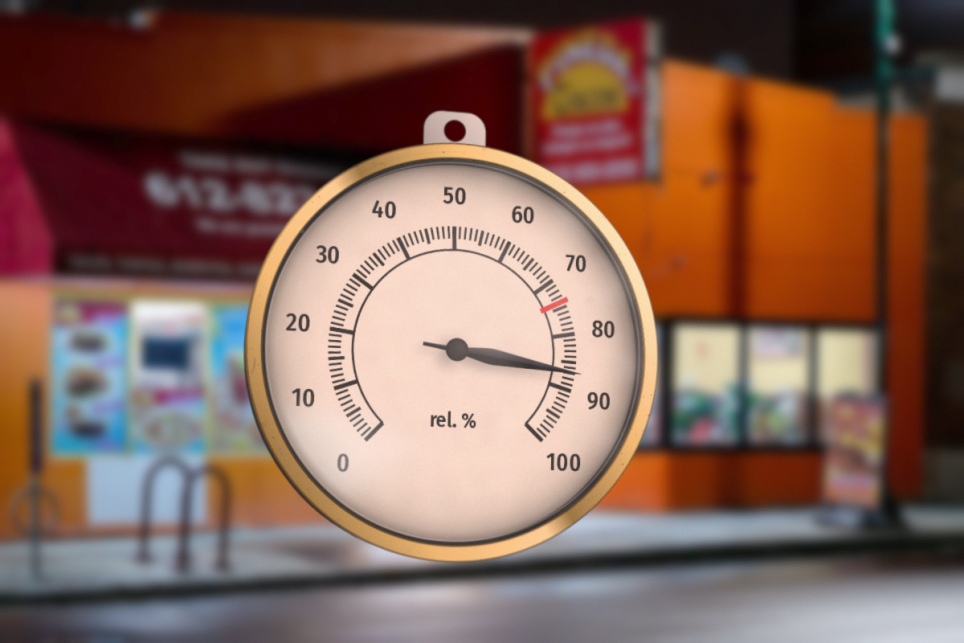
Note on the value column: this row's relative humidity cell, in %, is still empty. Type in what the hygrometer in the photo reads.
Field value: 87 %
